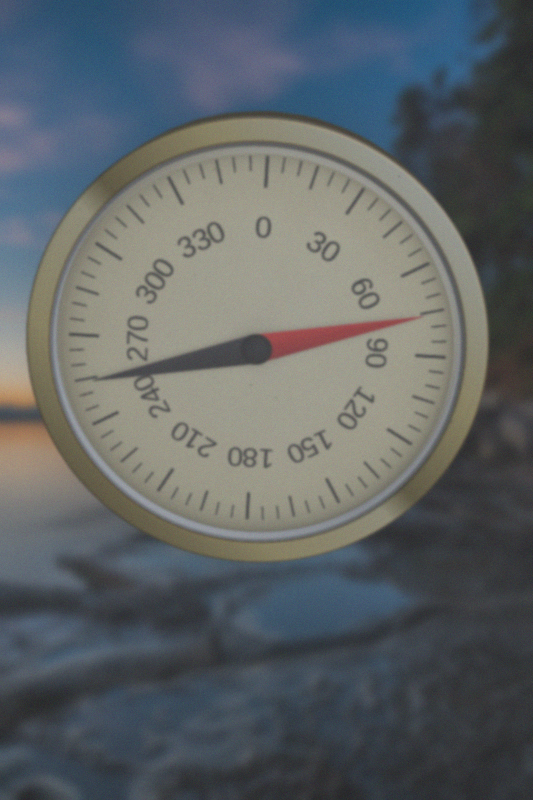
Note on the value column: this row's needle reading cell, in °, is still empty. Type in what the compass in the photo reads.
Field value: 75 °
